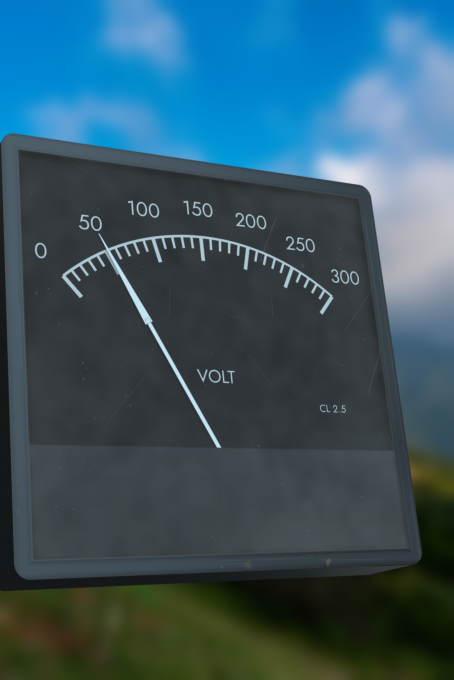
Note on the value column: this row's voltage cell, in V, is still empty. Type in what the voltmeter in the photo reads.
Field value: 50 V
